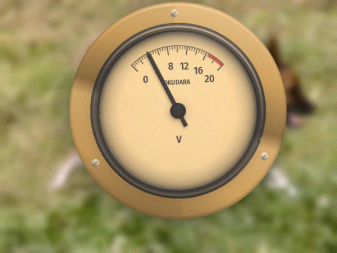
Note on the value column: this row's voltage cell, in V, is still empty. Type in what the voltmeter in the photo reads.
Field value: 4 V
